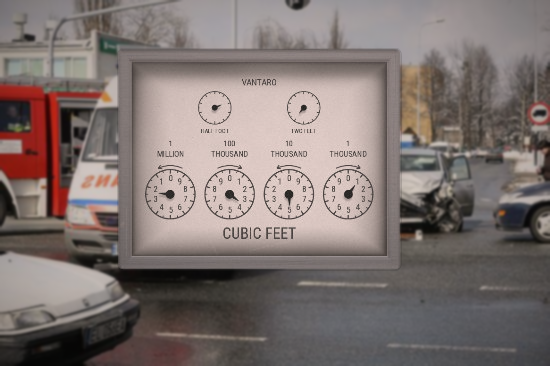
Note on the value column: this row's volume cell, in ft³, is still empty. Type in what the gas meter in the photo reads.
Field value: 235100 ft³
